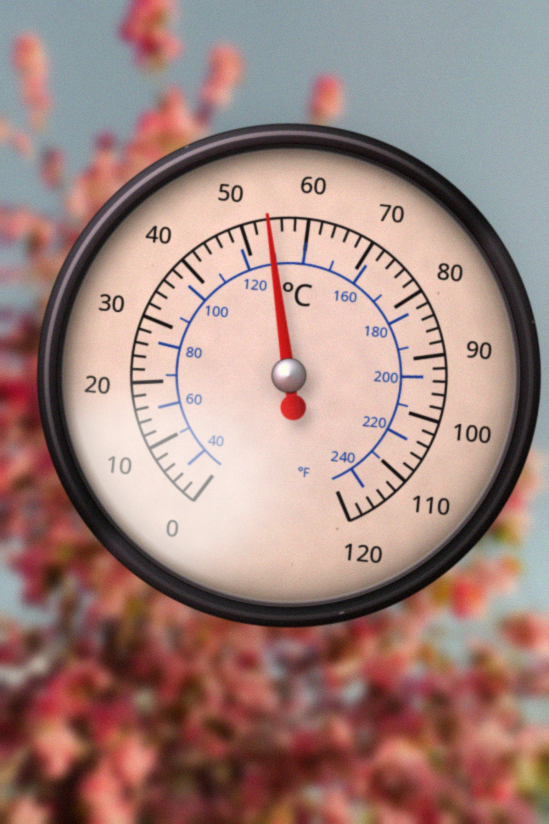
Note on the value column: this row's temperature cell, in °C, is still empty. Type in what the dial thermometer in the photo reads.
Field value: 54 °C
